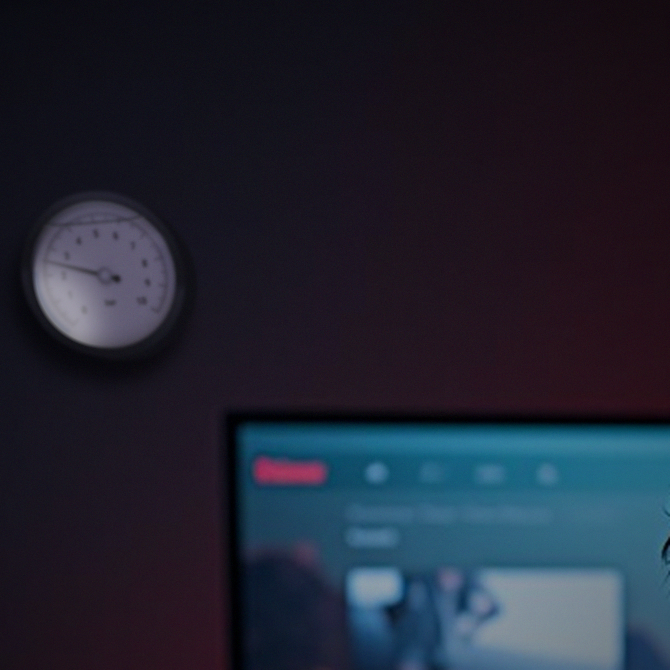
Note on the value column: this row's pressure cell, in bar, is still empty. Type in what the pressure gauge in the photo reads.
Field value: 2.5 bar
